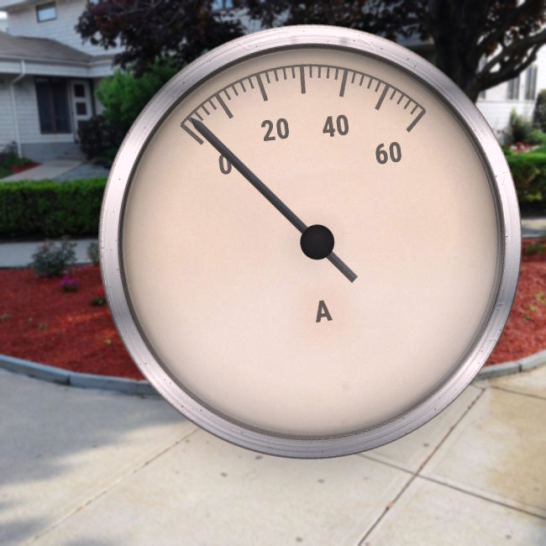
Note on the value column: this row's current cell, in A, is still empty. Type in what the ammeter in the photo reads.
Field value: 2 A
